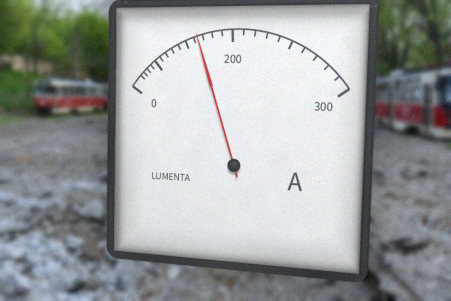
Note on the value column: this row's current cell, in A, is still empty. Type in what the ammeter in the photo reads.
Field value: 165 A
